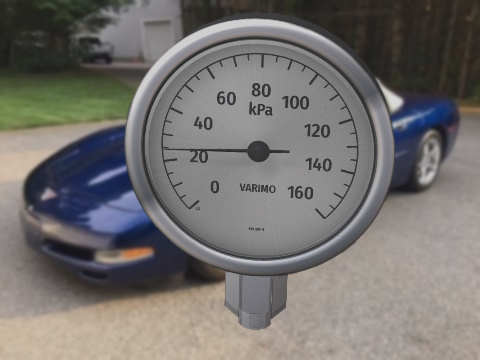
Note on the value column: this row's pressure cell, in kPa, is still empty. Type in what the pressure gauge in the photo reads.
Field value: 25 kPa
